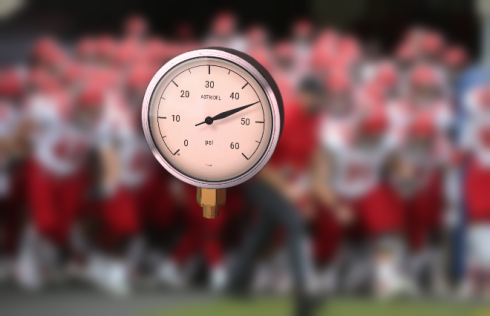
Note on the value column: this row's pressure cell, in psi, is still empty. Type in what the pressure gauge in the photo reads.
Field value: 45 psi
